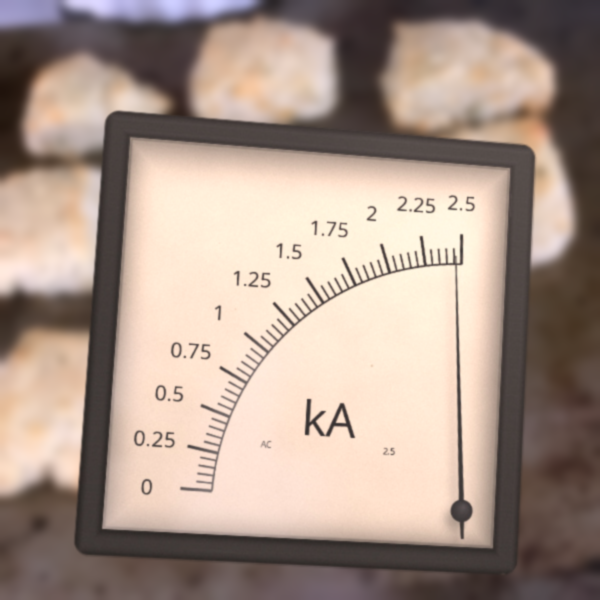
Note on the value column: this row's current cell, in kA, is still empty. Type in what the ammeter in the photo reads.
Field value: 2.45 kA
